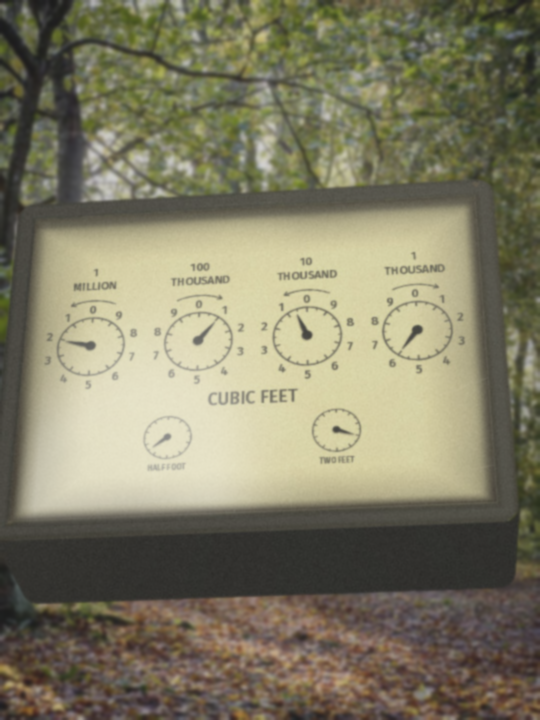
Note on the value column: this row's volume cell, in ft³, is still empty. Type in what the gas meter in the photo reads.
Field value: 210600 ft³
